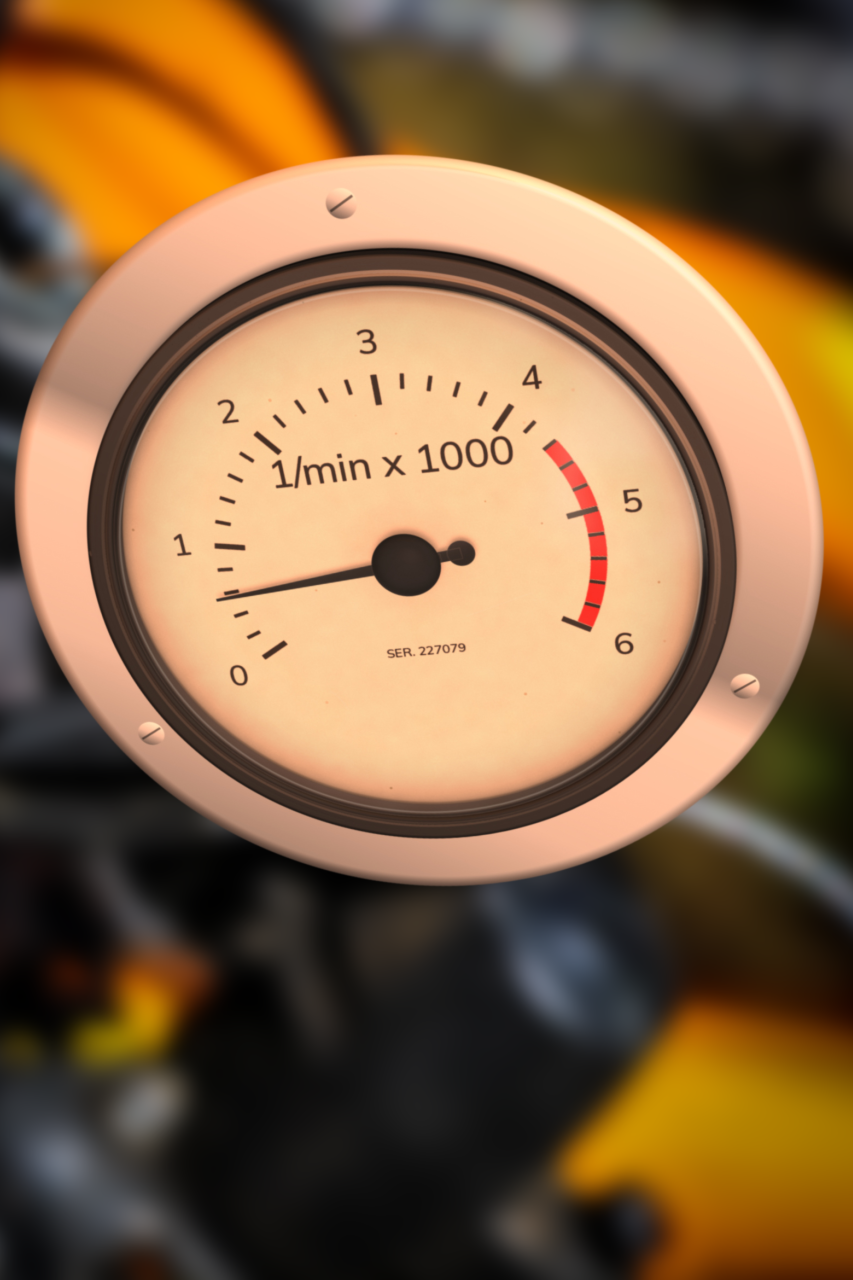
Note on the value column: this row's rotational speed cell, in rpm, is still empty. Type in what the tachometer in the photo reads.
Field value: 600 rpm
